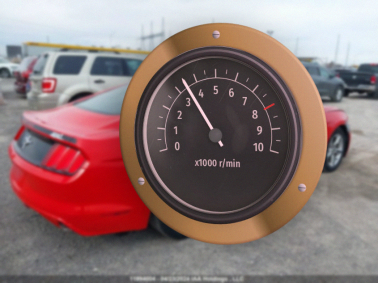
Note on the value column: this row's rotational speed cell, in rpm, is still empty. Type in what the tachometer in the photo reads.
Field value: 3500 rpm
